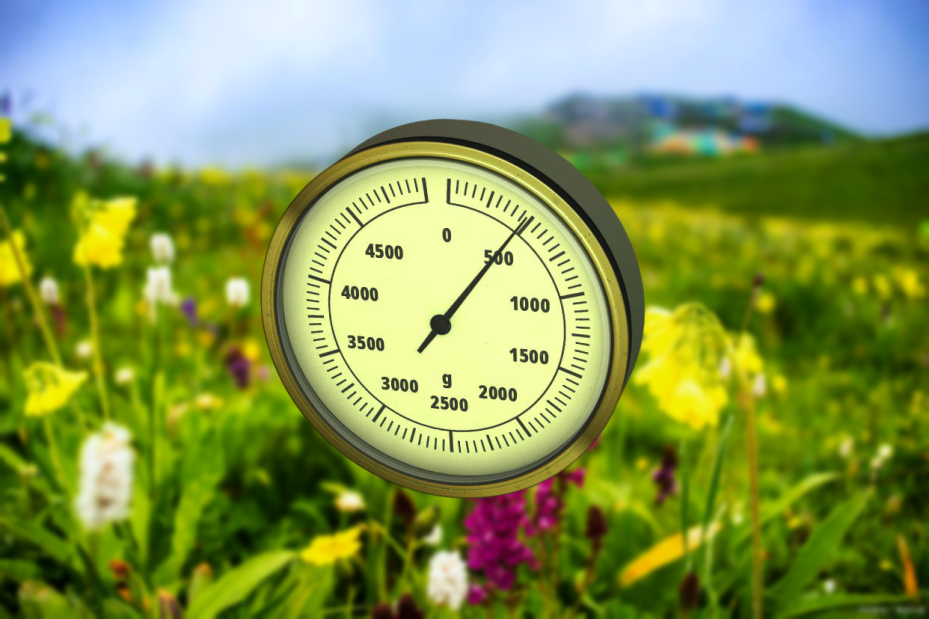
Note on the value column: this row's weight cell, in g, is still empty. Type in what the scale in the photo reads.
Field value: 475 g
